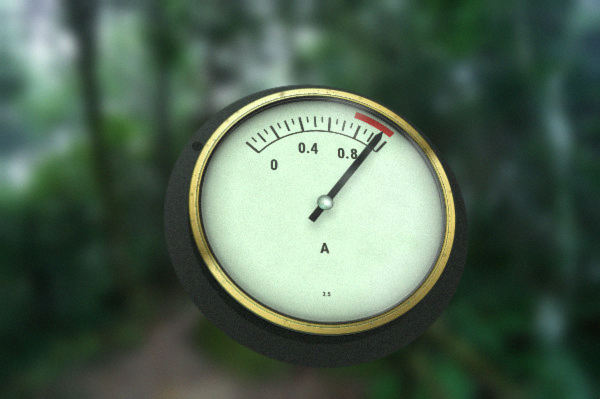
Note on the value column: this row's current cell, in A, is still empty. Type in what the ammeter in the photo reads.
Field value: 0.95 A
